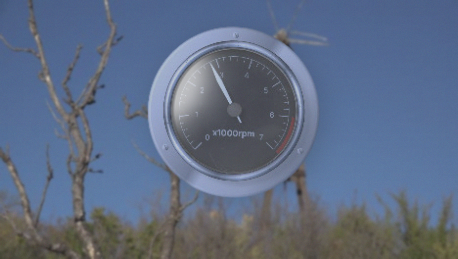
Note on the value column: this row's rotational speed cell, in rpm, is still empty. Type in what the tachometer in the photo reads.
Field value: 2800 rpm
